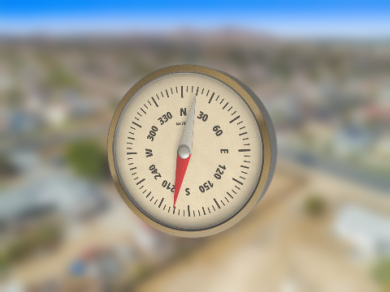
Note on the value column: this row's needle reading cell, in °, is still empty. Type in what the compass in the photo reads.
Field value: 195 °
